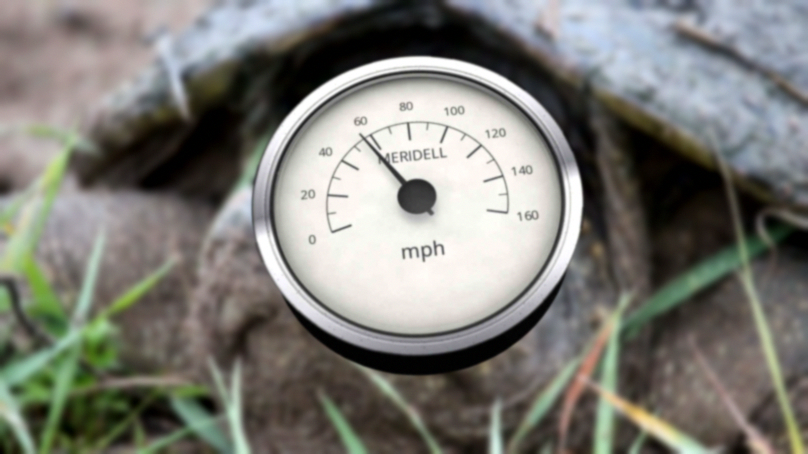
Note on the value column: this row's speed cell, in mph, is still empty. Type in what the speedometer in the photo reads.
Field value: 55 mph
